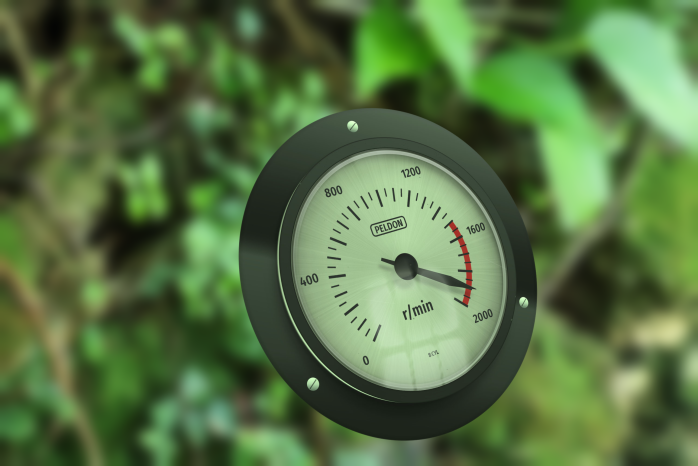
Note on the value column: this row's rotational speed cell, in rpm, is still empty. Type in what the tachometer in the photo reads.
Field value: 1900 rpm
